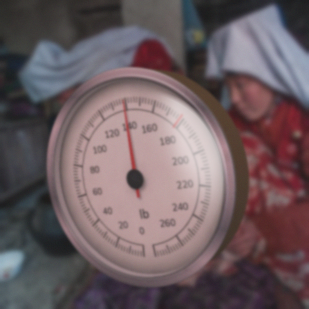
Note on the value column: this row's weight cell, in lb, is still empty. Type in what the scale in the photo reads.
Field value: 140 lb
